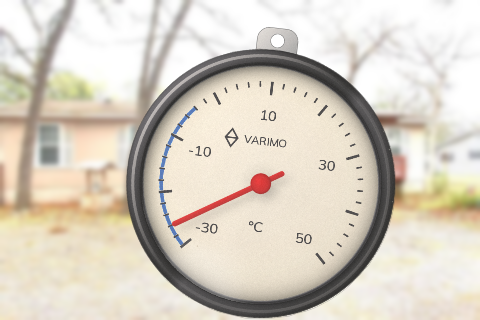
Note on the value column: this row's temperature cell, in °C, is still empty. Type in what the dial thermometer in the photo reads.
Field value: -26 °C
